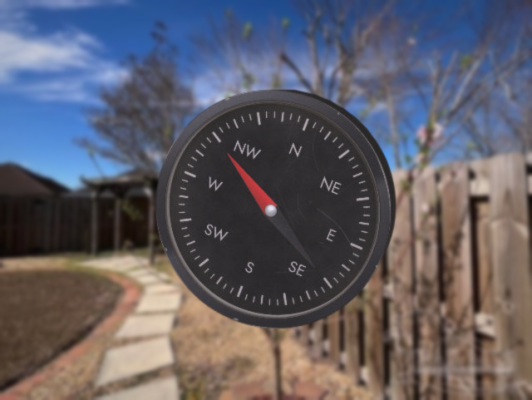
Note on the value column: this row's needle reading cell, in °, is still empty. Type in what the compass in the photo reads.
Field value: 300 °
